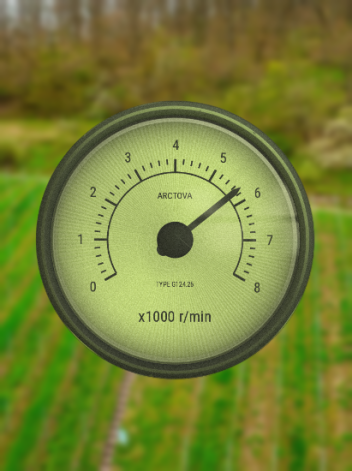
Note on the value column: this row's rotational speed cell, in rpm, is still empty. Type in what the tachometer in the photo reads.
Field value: 5700 rpm
